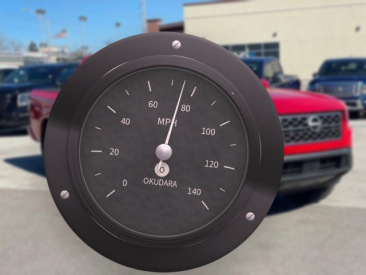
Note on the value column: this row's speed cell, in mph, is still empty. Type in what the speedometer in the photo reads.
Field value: 75 mph
